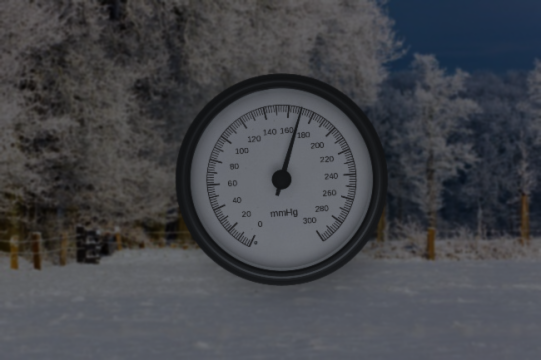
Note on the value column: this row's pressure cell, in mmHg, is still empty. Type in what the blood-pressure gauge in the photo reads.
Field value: 170 mmHg
